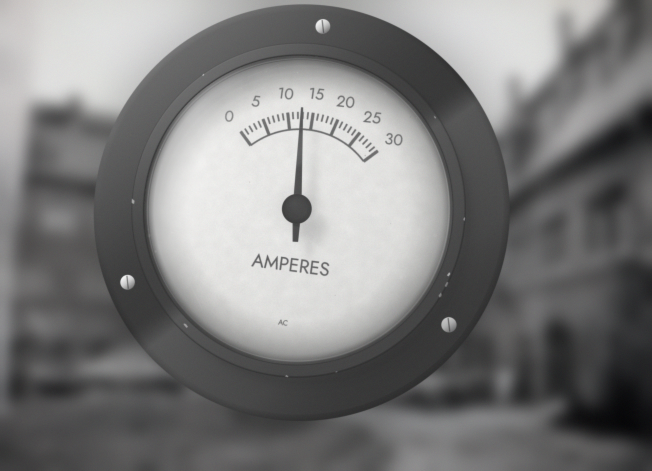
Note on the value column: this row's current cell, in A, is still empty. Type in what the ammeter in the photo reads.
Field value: 13 A
